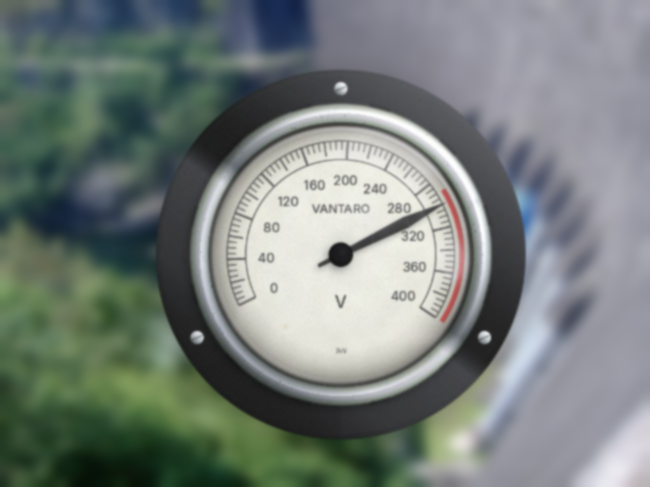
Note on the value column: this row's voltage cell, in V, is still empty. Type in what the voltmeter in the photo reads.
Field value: 300 V
